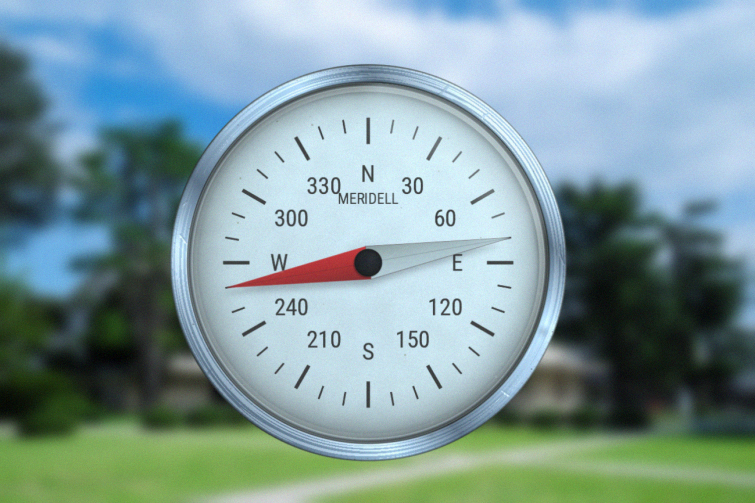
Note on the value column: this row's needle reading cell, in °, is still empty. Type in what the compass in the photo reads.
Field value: 260 °
